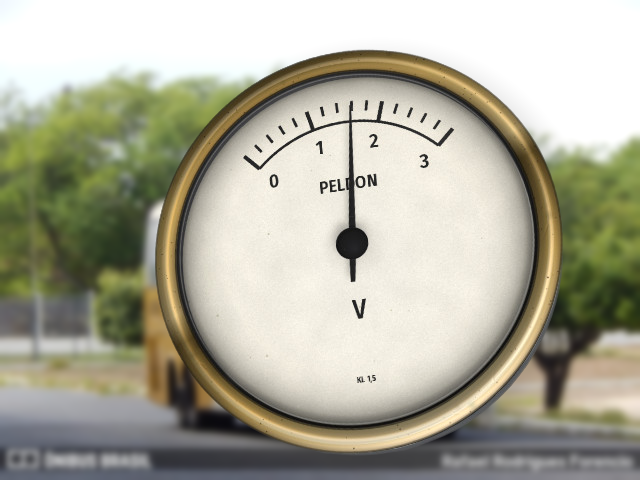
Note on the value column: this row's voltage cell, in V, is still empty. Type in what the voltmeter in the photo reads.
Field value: 1.6 V
